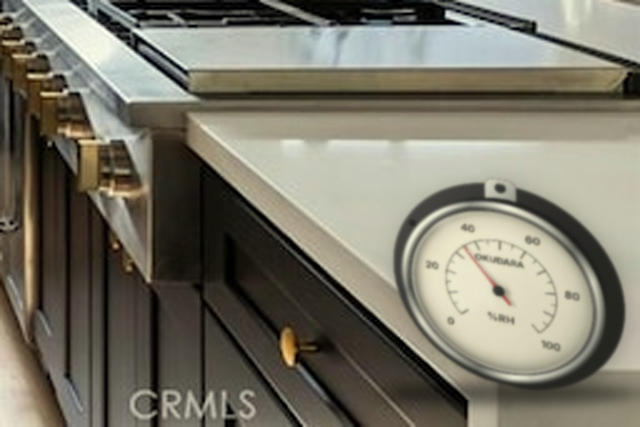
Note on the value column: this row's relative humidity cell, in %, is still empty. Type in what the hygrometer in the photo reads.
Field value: 35 %
